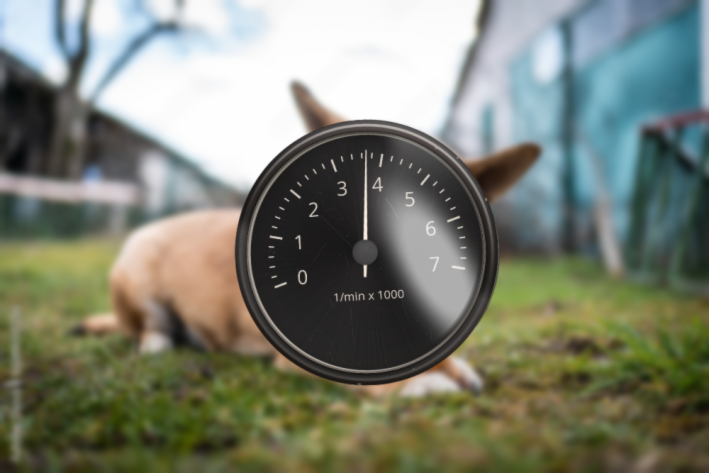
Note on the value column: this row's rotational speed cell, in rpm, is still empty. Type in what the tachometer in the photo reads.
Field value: 3700 rpm
